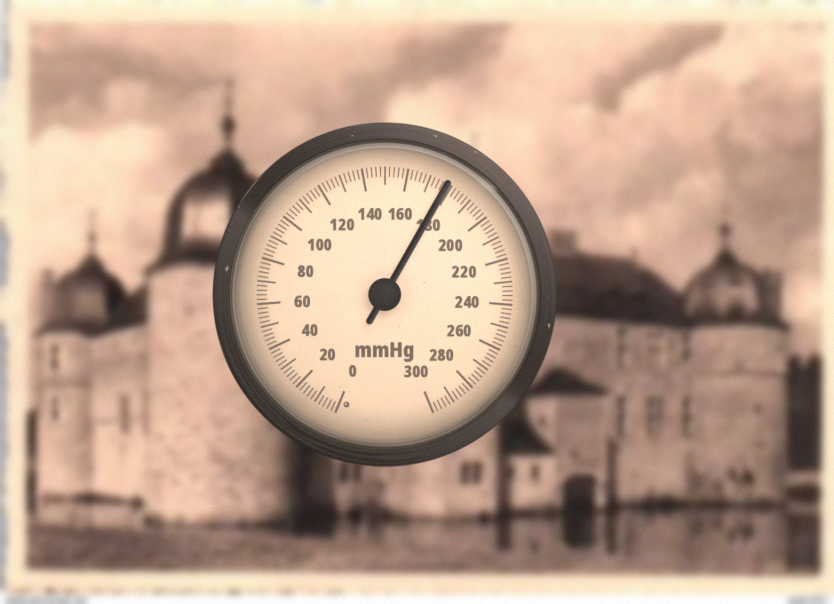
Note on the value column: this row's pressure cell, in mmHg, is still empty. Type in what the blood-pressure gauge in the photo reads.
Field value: 178 mmHg
